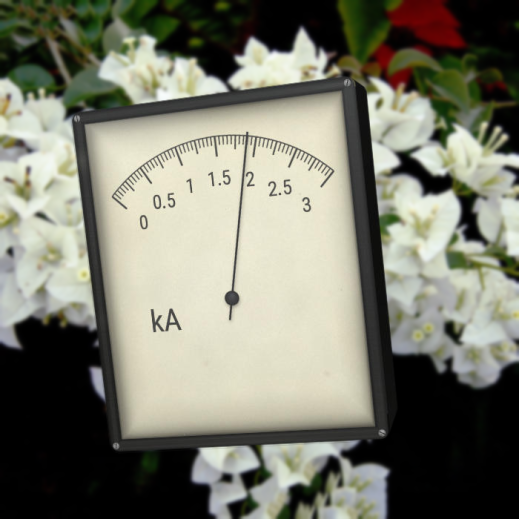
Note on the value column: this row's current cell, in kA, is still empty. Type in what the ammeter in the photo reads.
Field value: 1.9 kA
